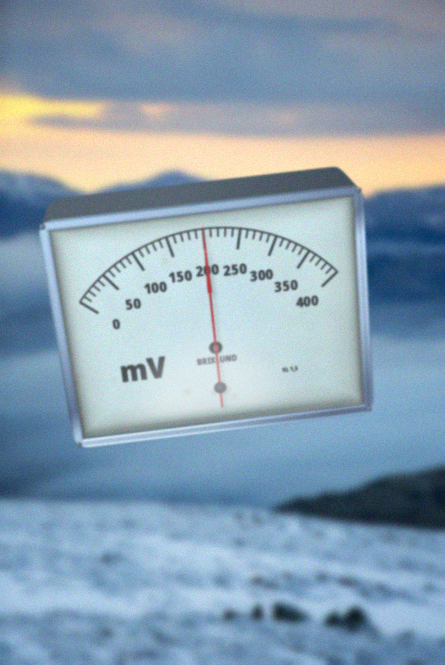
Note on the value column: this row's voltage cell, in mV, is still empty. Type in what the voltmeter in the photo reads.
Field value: 200 mV
